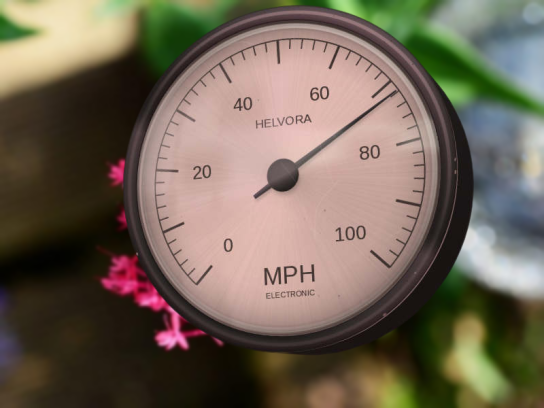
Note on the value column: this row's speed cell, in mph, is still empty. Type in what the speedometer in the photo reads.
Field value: 72 mph
